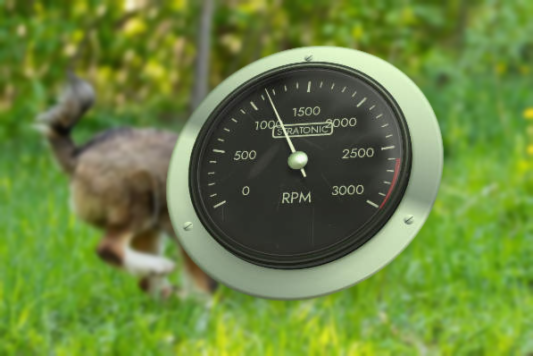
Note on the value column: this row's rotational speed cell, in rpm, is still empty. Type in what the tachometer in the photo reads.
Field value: 1150 rpm
